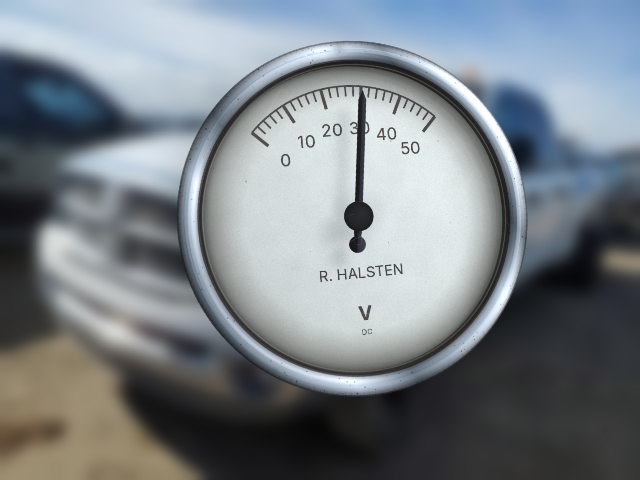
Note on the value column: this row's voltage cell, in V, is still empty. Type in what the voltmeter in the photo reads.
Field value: 30 V
